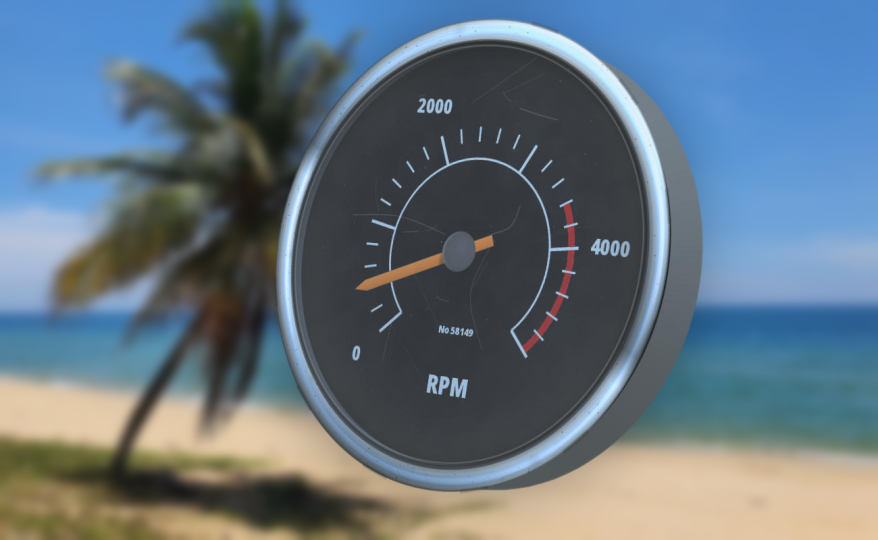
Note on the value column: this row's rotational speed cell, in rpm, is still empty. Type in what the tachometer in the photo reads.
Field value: 400 rpm
